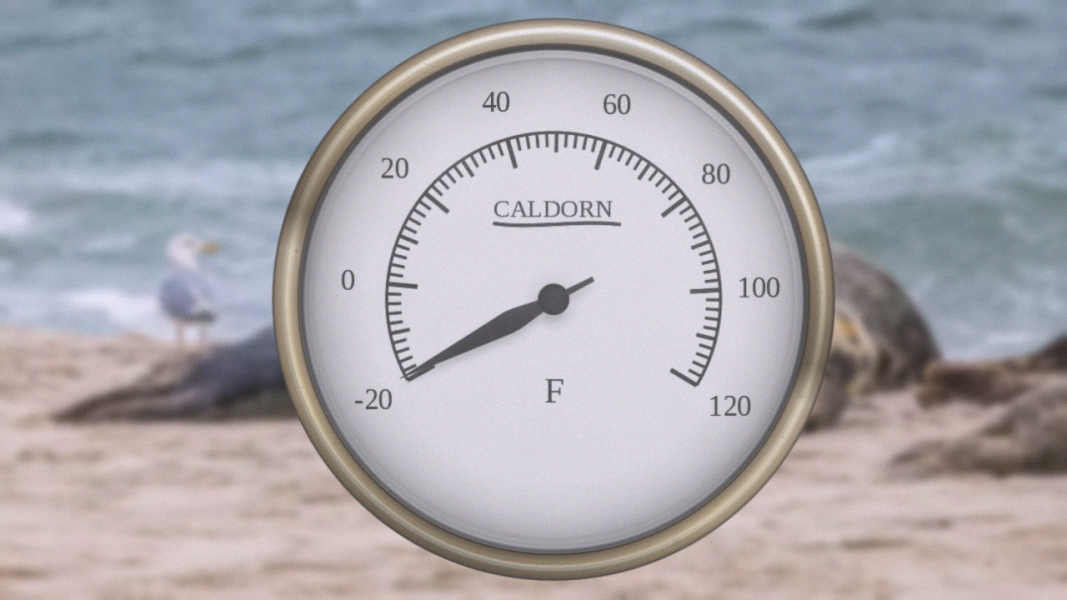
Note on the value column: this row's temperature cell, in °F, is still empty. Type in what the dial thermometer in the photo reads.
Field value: -19 °F
